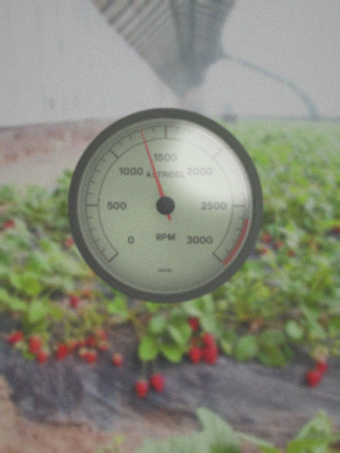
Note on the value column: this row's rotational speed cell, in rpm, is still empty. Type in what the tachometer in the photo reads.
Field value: 1300 rpm
